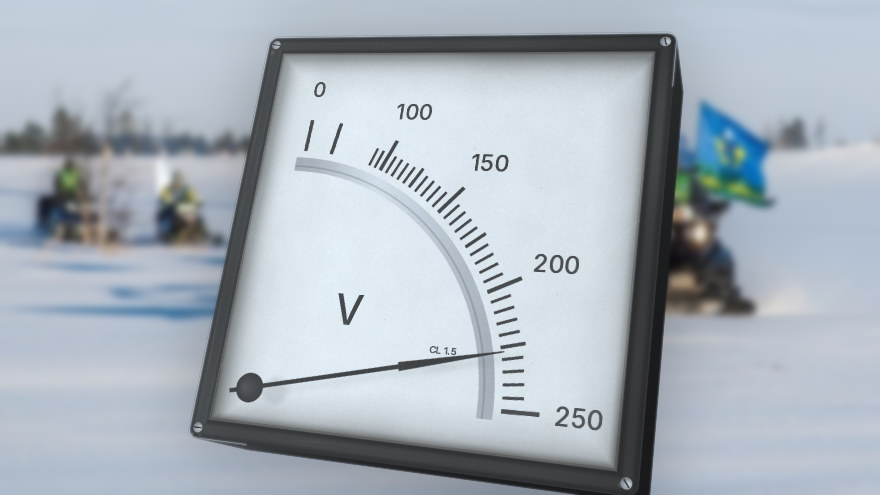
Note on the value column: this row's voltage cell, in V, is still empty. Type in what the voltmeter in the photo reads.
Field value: 227.5 V
